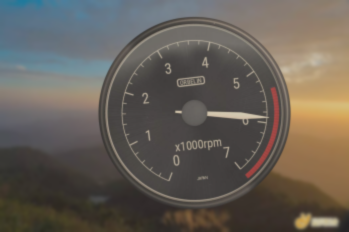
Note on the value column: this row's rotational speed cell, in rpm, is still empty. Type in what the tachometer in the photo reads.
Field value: 5900 rpm
